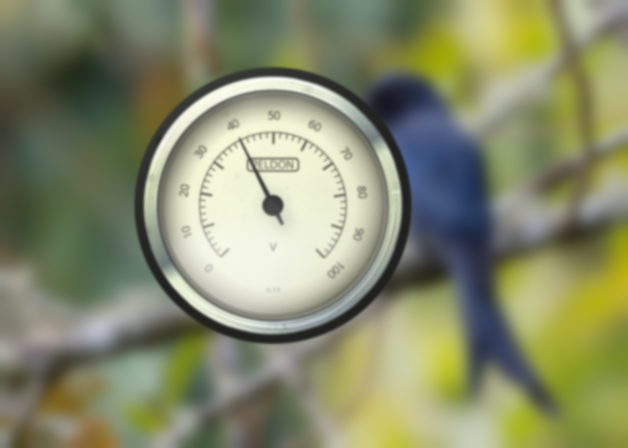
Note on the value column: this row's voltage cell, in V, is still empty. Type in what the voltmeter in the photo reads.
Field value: 40 V
